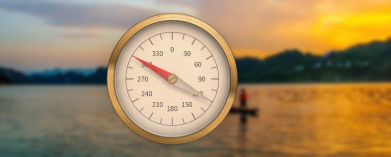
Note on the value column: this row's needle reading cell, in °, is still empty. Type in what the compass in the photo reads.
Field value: 300 °
